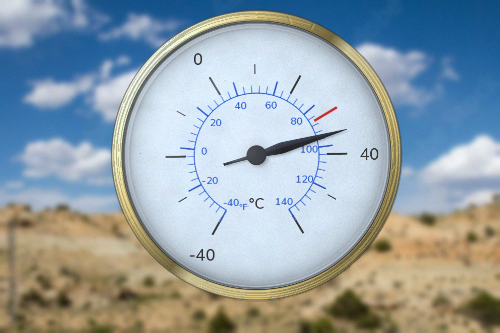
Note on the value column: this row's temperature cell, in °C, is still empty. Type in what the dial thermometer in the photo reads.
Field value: 35 °C
